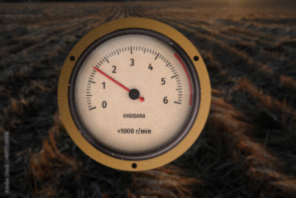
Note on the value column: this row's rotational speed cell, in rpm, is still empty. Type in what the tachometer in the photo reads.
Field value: 1500 rpm
